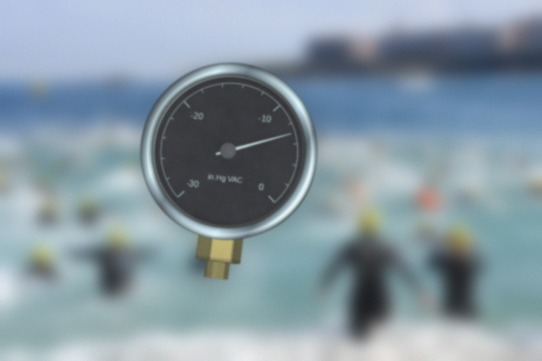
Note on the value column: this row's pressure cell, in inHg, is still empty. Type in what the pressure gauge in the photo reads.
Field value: -7 inHg
